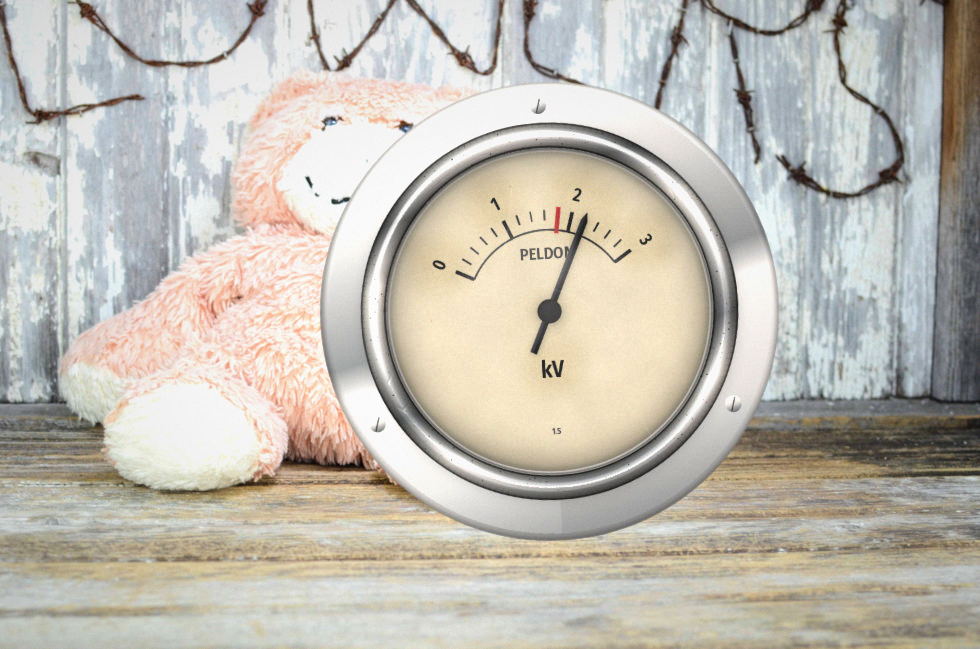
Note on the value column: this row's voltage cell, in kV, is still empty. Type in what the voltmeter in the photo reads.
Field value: 2.2 kV
